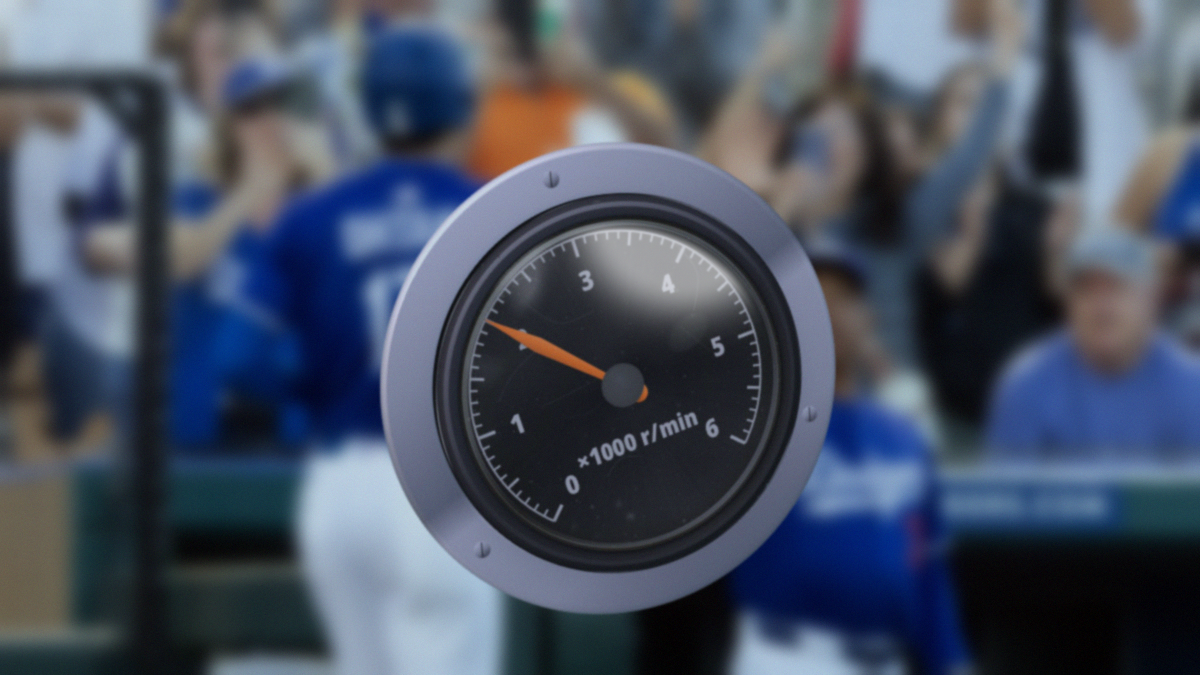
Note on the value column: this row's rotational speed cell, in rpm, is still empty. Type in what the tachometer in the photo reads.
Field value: 2000 rpm
